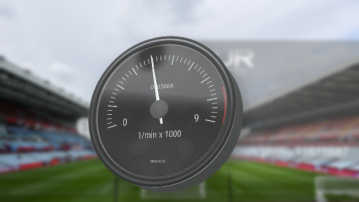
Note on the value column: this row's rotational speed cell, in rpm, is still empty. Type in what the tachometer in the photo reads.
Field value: 4000 rpm
